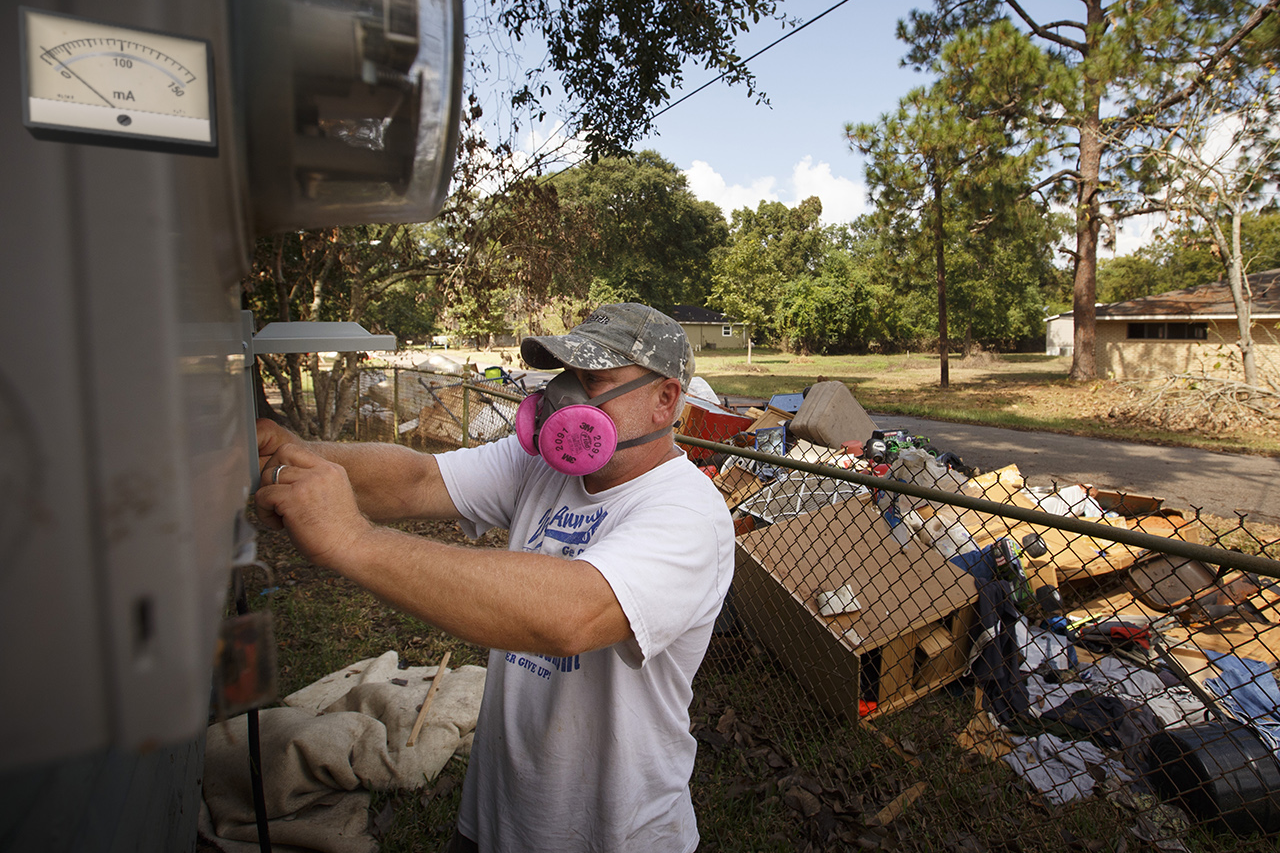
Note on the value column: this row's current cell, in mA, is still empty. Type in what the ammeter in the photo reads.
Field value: 25 mA
